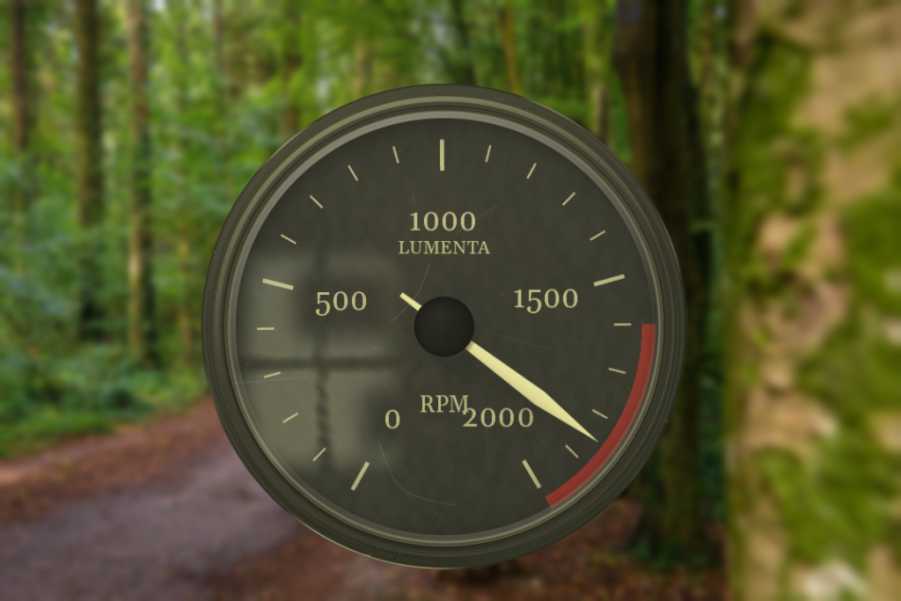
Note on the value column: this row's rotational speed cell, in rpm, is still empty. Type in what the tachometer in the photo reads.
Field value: 1850 rpm
